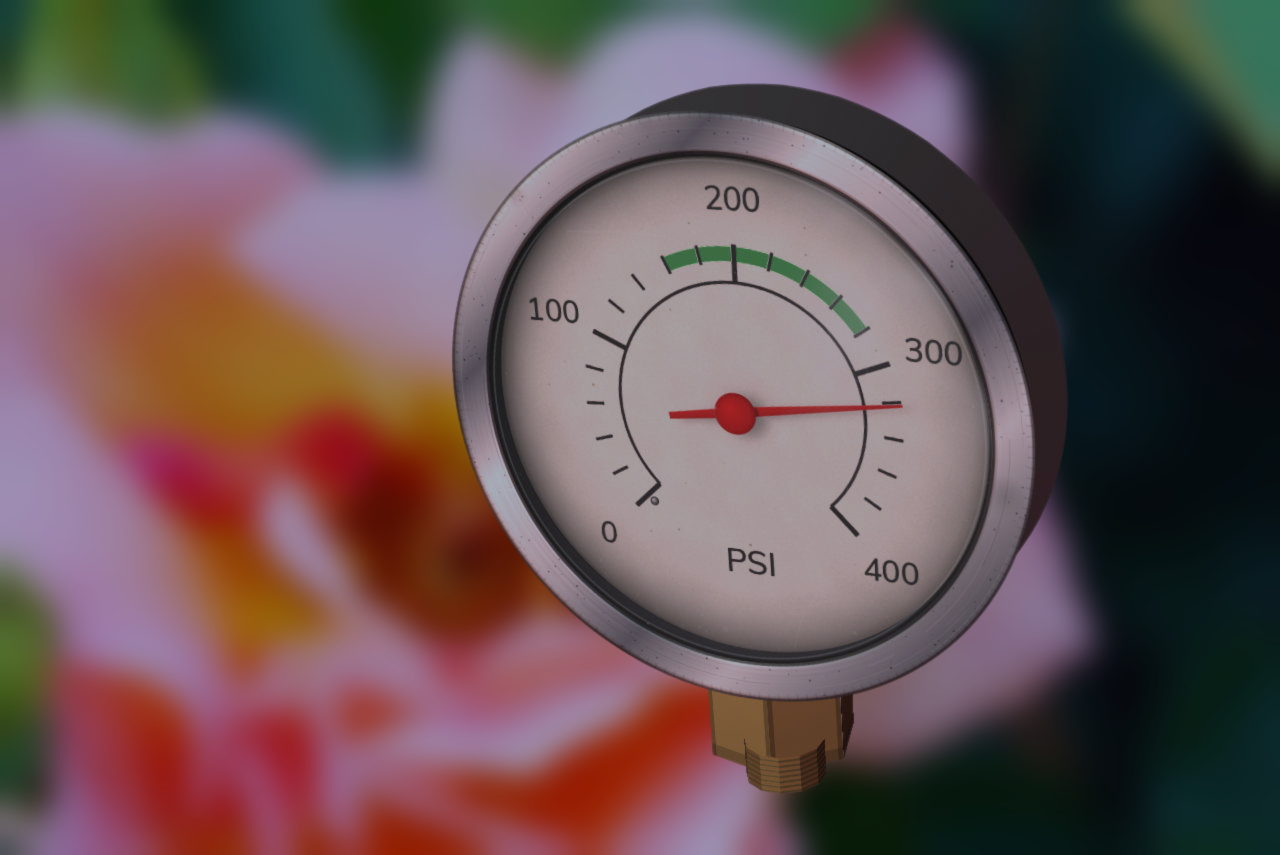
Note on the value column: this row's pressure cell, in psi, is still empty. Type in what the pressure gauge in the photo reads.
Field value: 320 psi
